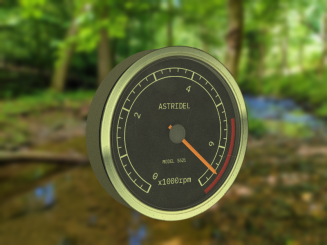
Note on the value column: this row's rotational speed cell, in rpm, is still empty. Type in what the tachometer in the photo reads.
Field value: 6600 rpm
